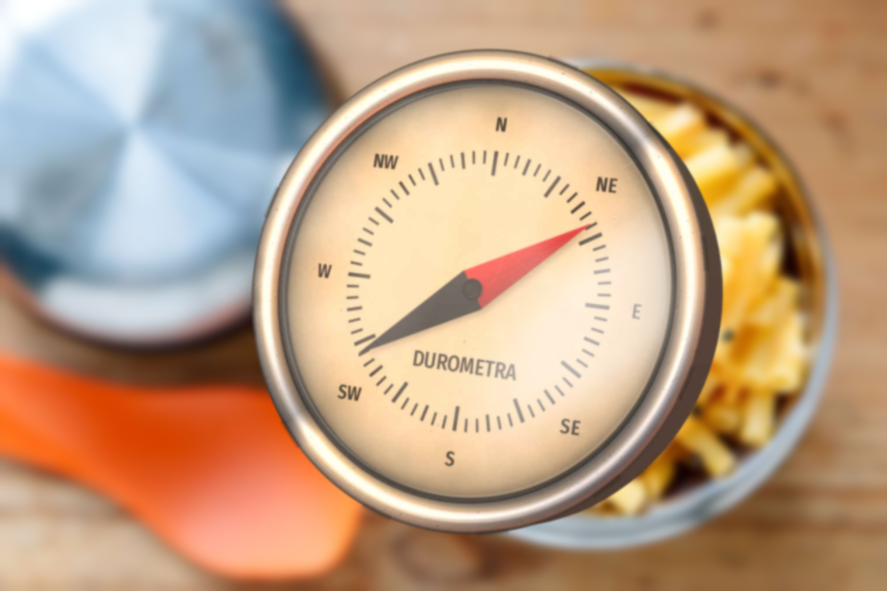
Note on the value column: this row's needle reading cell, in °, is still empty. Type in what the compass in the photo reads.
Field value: 55 °
